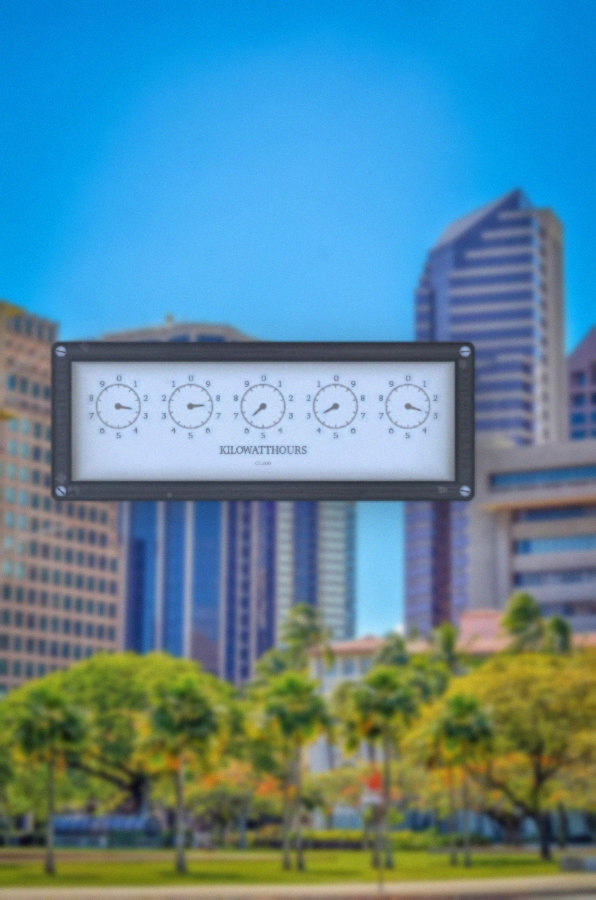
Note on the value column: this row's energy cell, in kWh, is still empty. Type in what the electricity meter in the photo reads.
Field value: 27633 kWh
